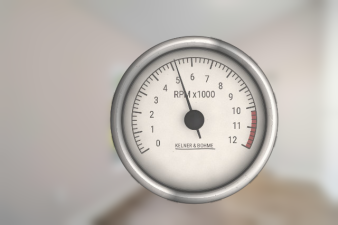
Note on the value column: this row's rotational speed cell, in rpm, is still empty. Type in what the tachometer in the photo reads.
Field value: 5200 rpm
